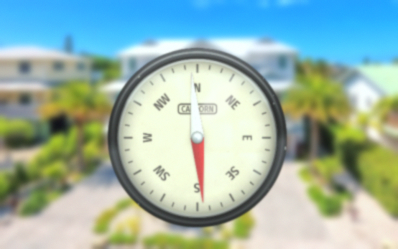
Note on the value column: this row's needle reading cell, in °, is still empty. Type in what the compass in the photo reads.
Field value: 175 °
